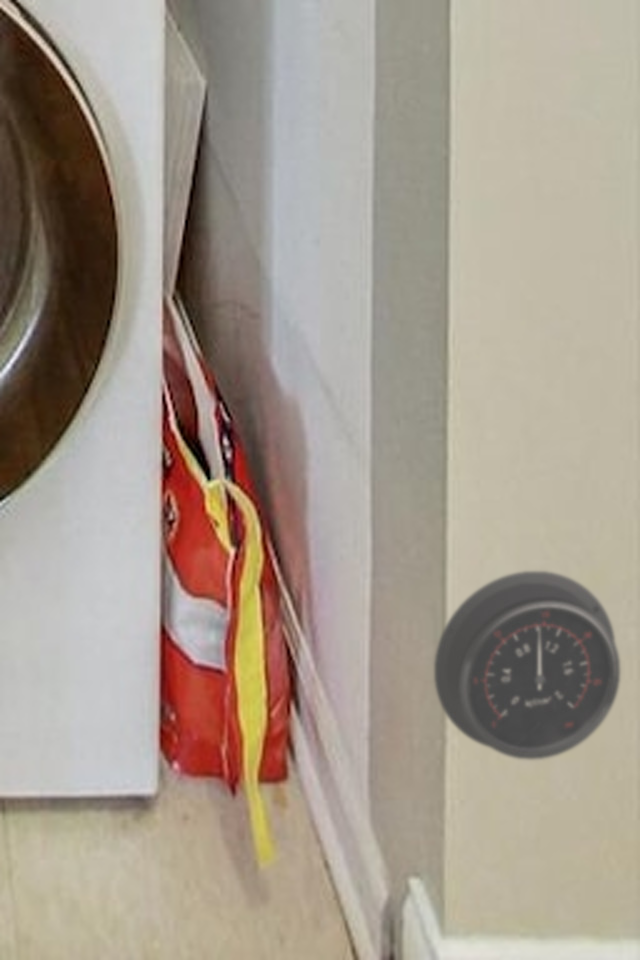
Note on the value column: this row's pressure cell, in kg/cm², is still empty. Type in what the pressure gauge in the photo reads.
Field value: 1 kg/cm²
